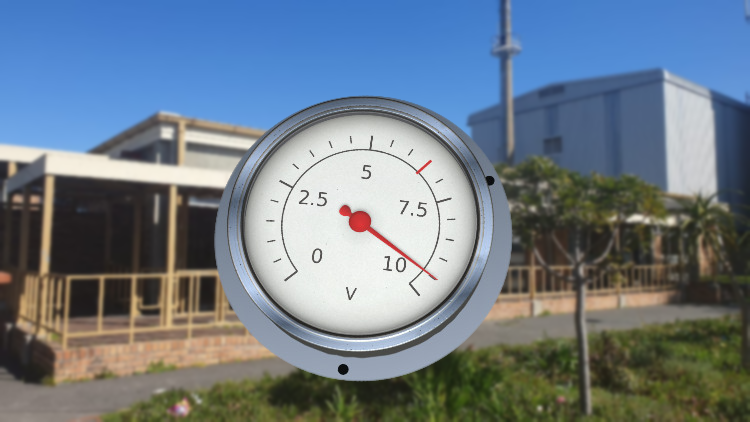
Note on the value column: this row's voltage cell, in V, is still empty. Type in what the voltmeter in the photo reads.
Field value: 9.5 V
